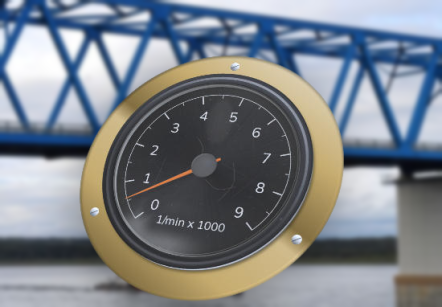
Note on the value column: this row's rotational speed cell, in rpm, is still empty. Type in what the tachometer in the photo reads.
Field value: 500 rpm
